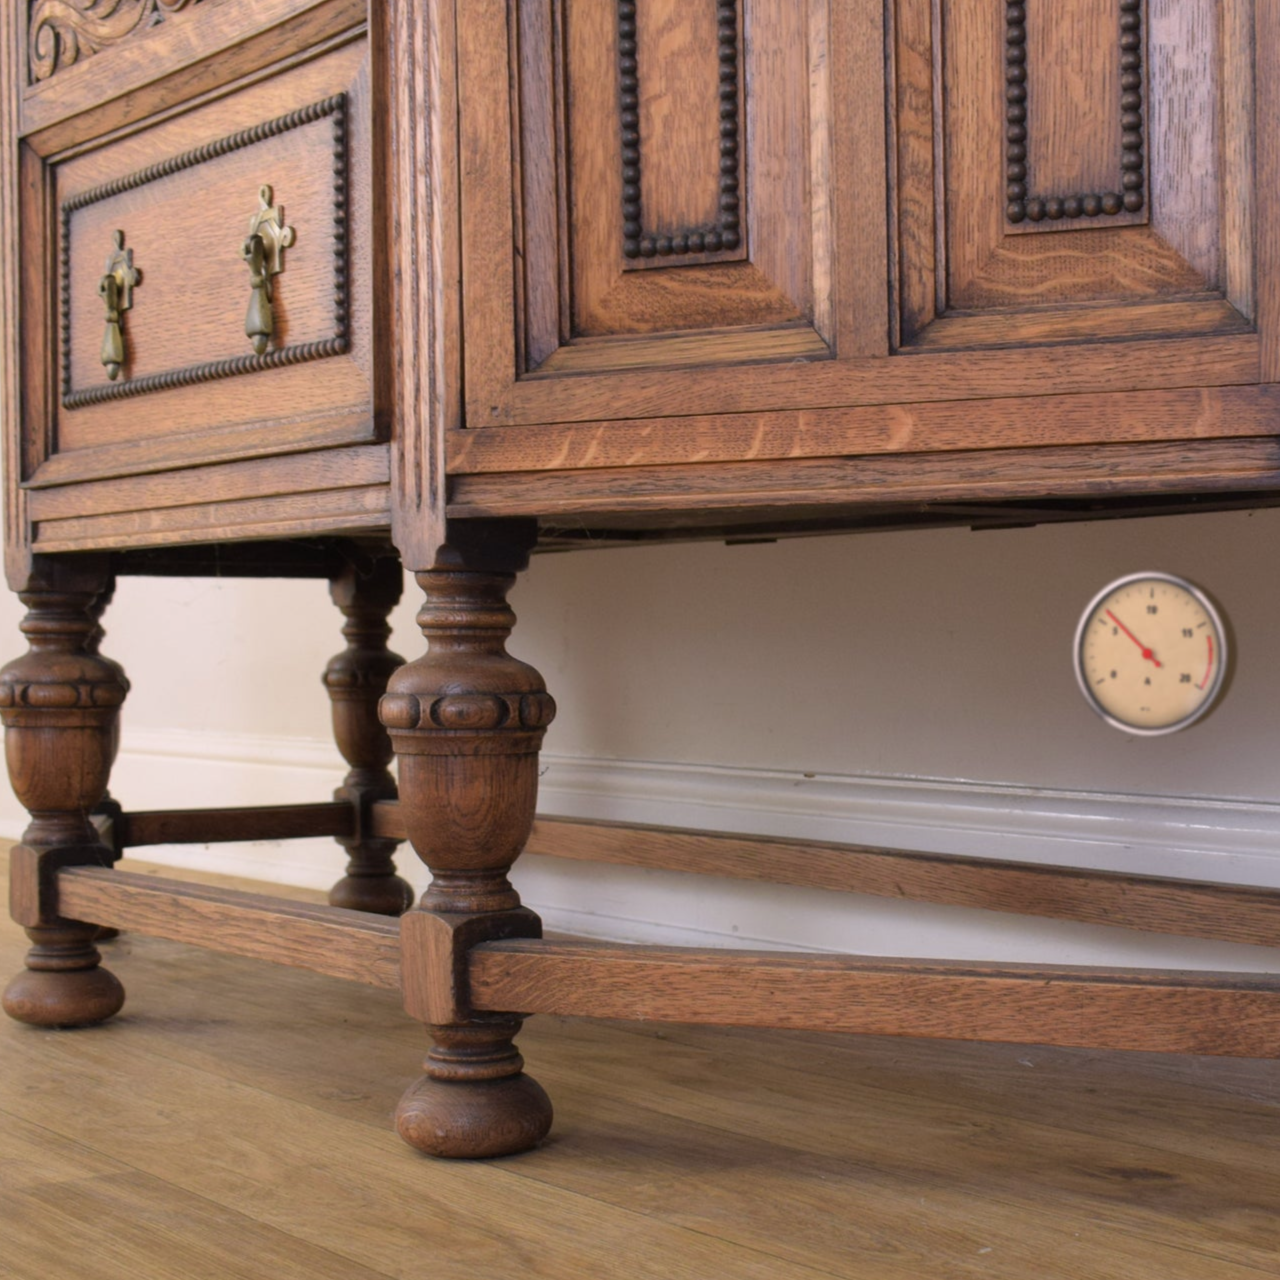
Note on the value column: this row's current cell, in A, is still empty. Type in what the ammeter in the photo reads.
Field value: 6 A
